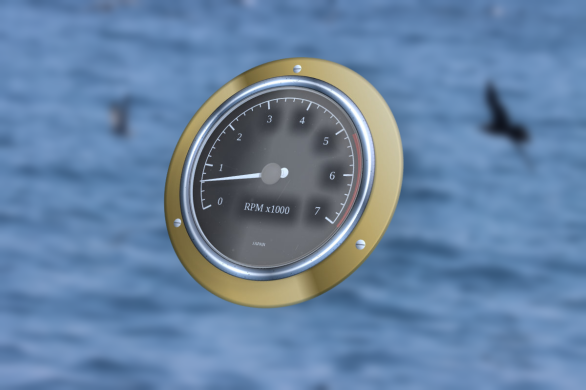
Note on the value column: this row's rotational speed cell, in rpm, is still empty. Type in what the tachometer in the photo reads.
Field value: 600 rpm
